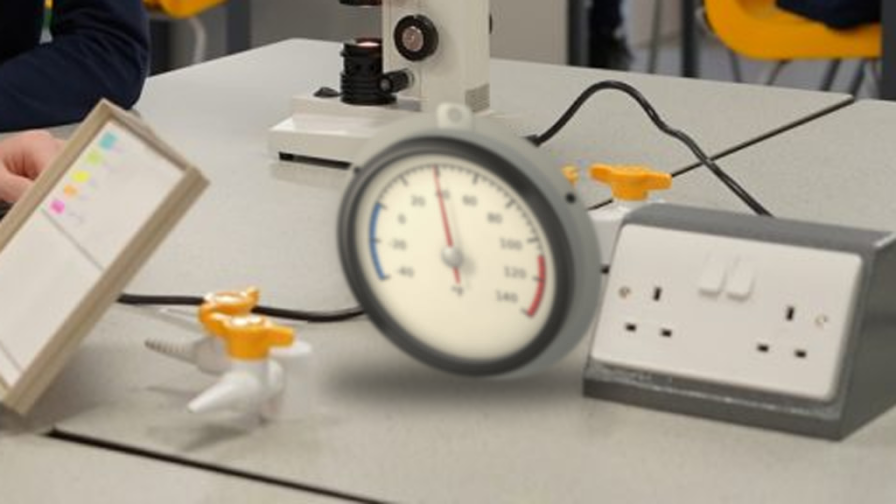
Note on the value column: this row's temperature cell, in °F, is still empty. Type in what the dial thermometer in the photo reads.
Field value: 40 °F
